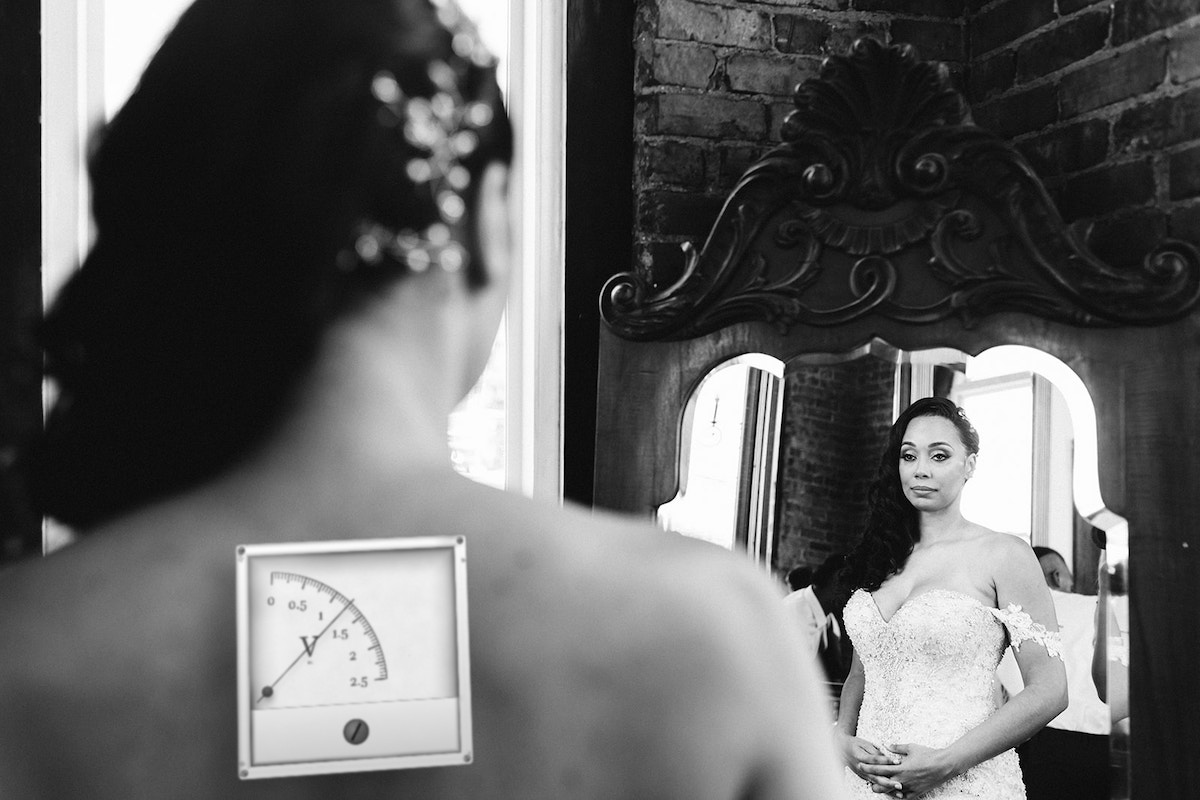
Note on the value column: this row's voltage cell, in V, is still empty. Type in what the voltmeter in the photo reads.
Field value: 1.25 V
